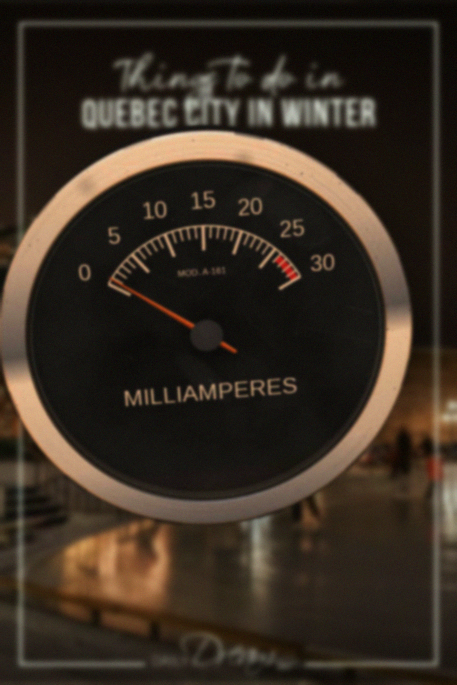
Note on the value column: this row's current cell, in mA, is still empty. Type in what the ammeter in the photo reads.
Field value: 1 mA
